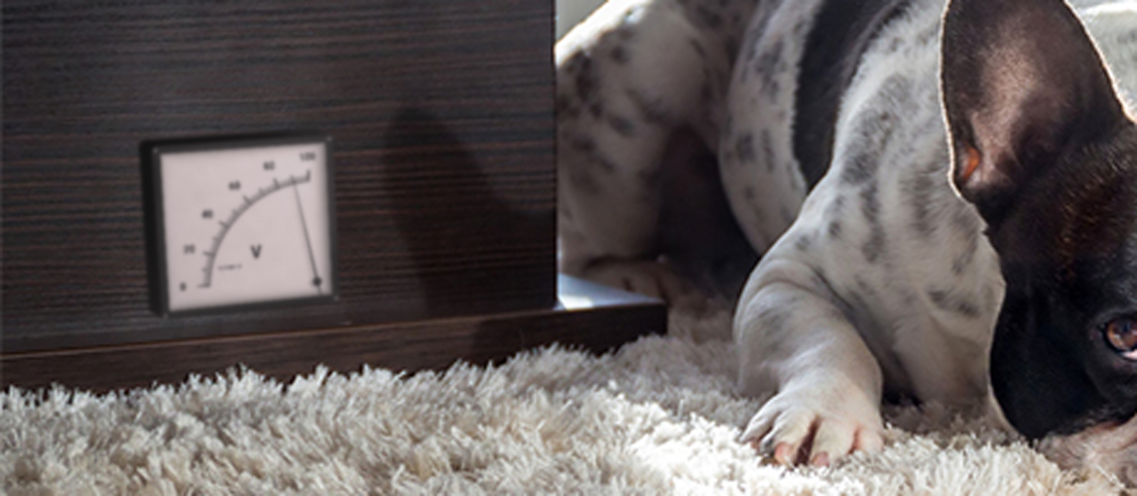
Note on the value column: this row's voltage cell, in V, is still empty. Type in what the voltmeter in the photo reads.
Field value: 90 V
